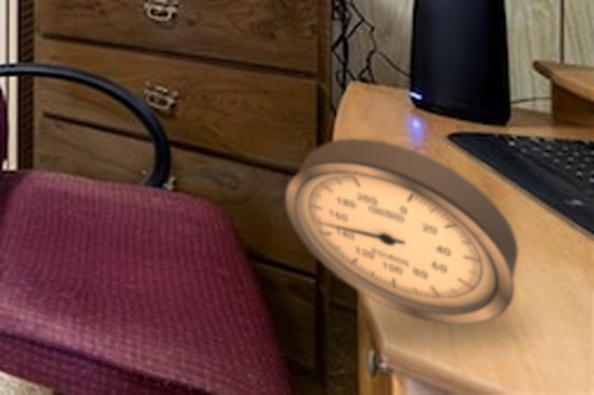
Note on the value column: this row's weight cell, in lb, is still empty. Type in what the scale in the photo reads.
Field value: 150 lb
